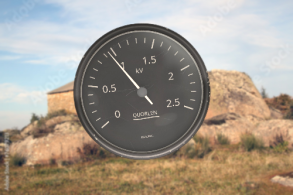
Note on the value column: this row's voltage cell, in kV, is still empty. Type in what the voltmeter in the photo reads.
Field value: 0.95 kV
